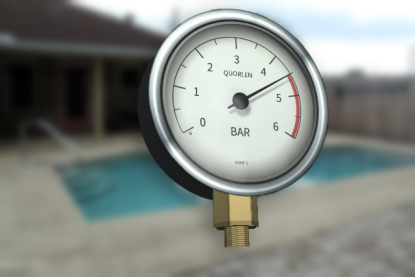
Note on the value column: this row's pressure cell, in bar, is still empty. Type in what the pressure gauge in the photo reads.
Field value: 4.5 bar
